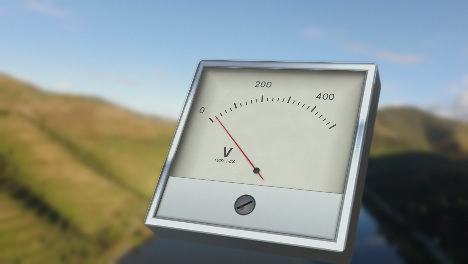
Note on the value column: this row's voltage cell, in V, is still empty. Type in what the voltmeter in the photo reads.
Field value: 20 V
